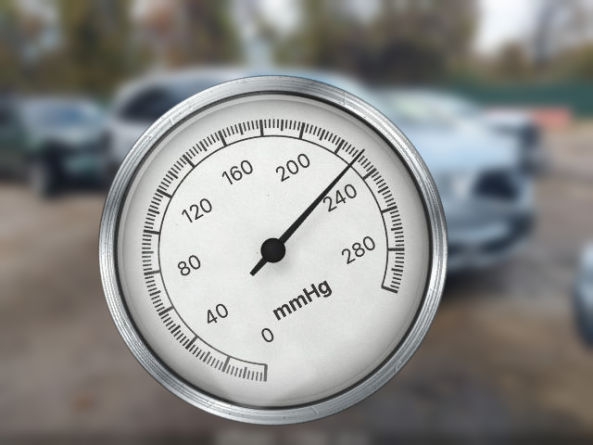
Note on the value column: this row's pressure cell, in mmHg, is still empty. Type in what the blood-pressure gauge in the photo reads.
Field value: 230 mmHg
